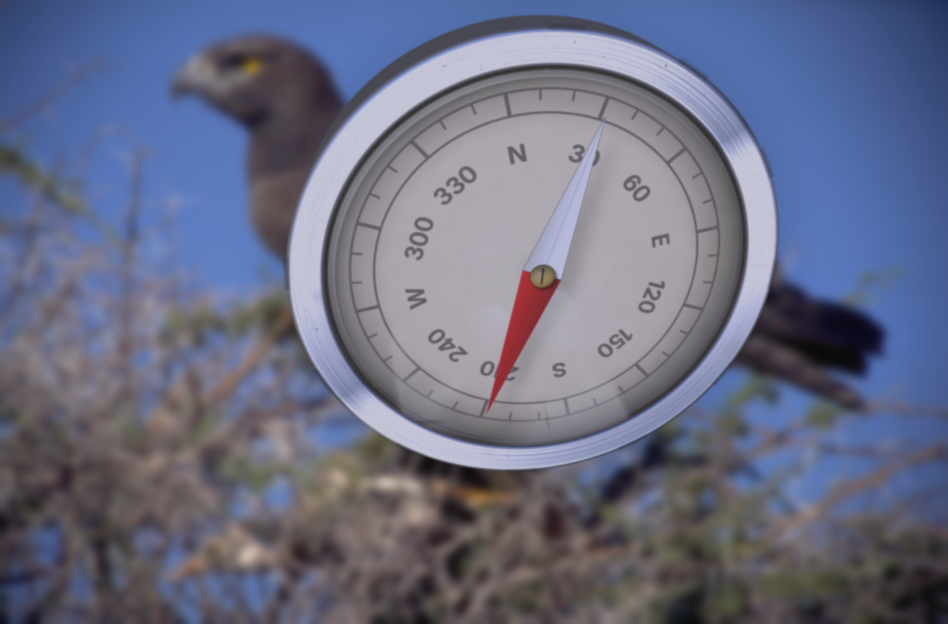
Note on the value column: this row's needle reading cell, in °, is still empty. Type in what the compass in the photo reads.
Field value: 210 °
